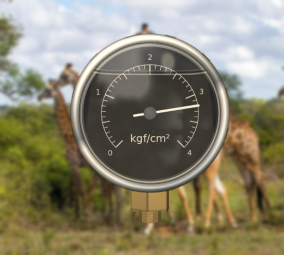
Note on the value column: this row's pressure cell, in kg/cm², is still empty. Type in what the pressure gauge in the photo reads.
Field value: 3.2 kg/cm²
